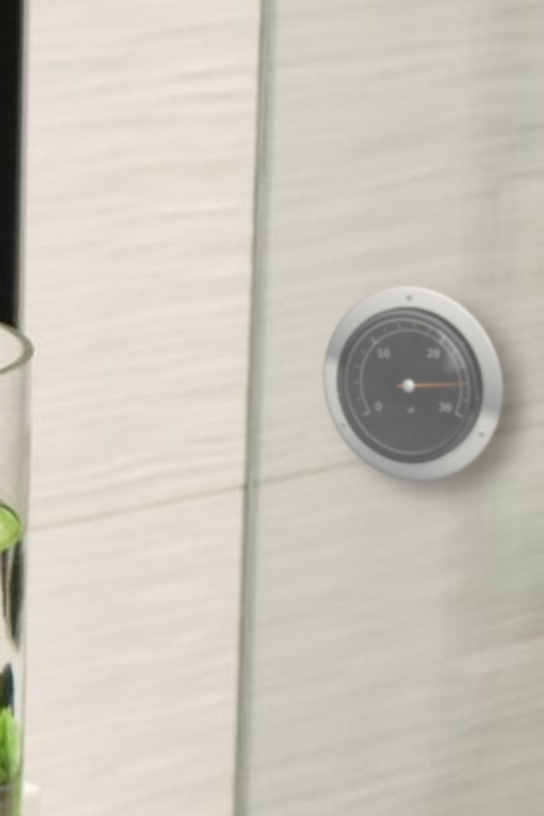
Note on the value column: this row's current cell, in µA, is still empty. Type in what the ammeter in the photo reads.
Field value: 26 µA
